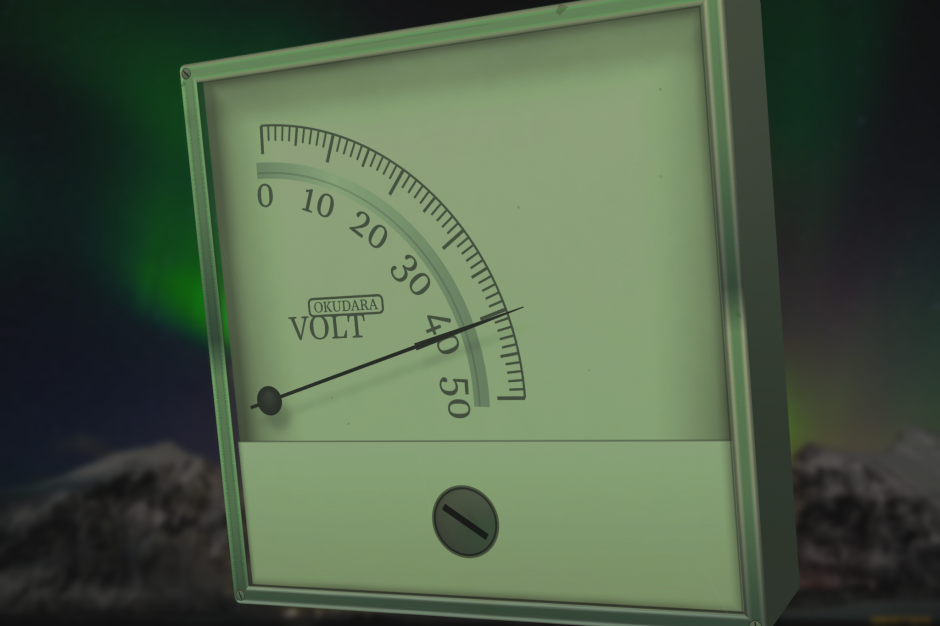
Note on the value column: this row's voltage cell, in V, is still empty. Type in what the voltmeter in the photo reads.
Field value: 40.5 V
